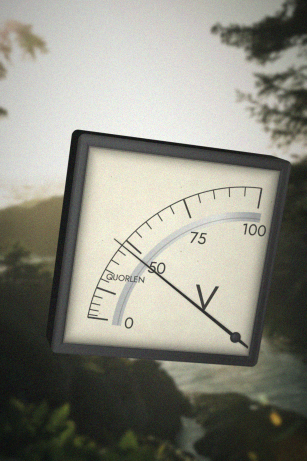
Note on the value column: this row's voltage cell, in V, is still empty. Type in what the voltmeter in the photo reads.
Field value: 47.5 V
